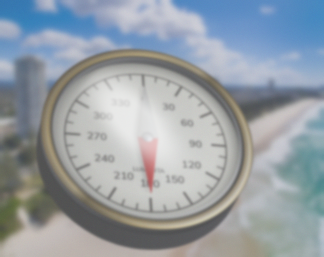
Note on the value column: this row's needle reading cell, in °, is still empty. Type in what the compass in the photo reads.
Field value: 180 °
